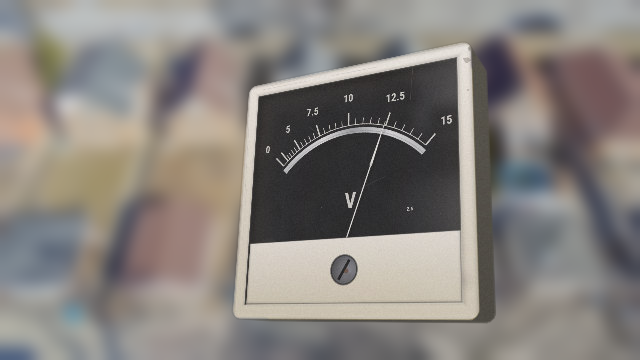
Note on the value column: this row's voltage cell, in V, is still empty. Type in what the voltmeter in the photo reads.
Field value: 12.5 V
